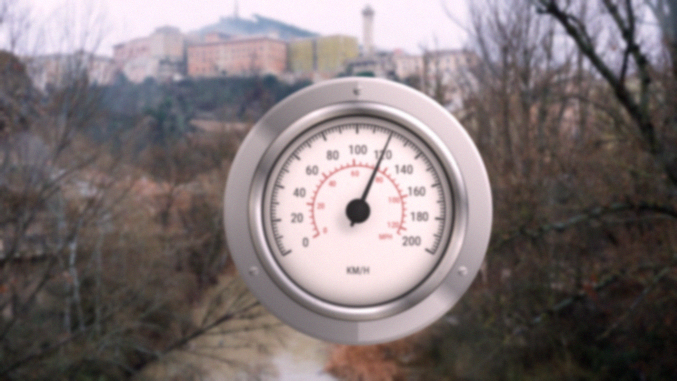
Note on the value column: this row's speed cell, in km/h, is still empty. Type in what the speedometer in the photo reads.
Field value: 120 km/h
